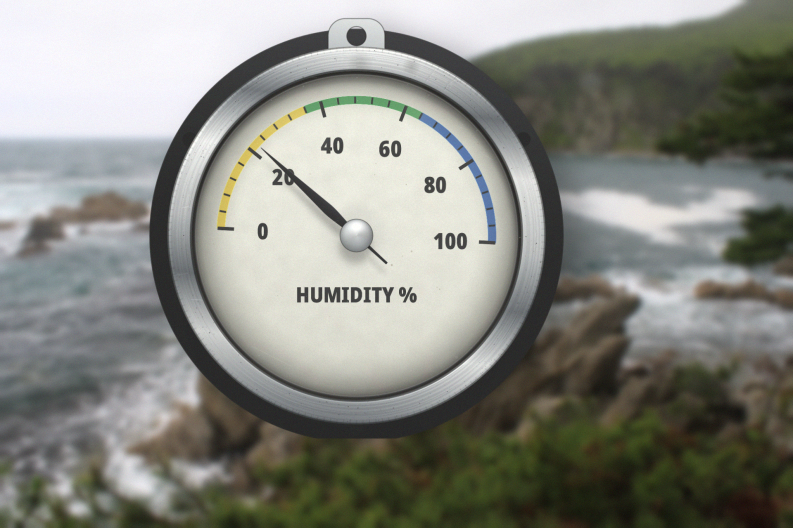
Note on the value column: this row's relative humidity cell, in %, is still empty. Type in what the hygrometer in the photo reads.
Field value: 22 %
